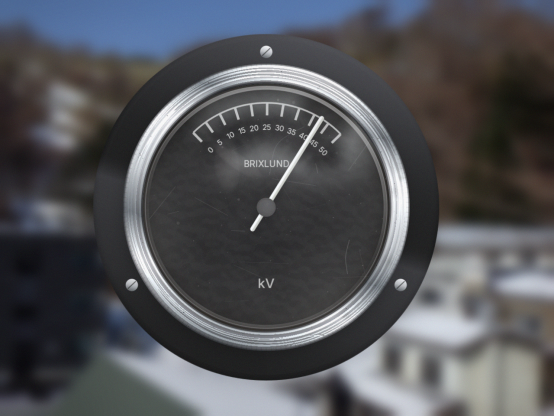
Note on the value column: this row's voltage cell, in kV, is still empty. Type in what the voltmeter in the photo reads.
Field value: 42.5 kV
